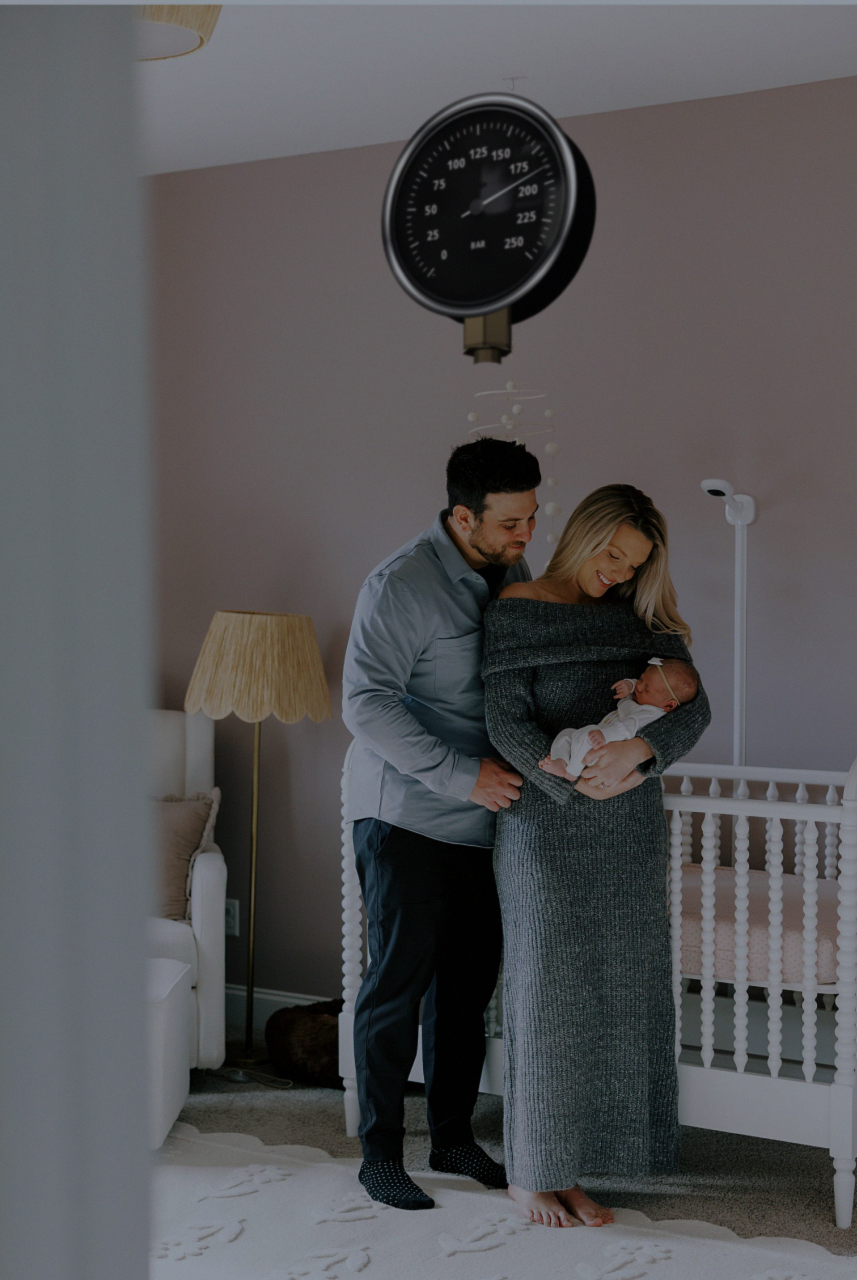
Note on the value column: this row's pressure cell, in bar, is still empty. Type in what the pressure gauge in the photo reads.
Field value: 190 bar
